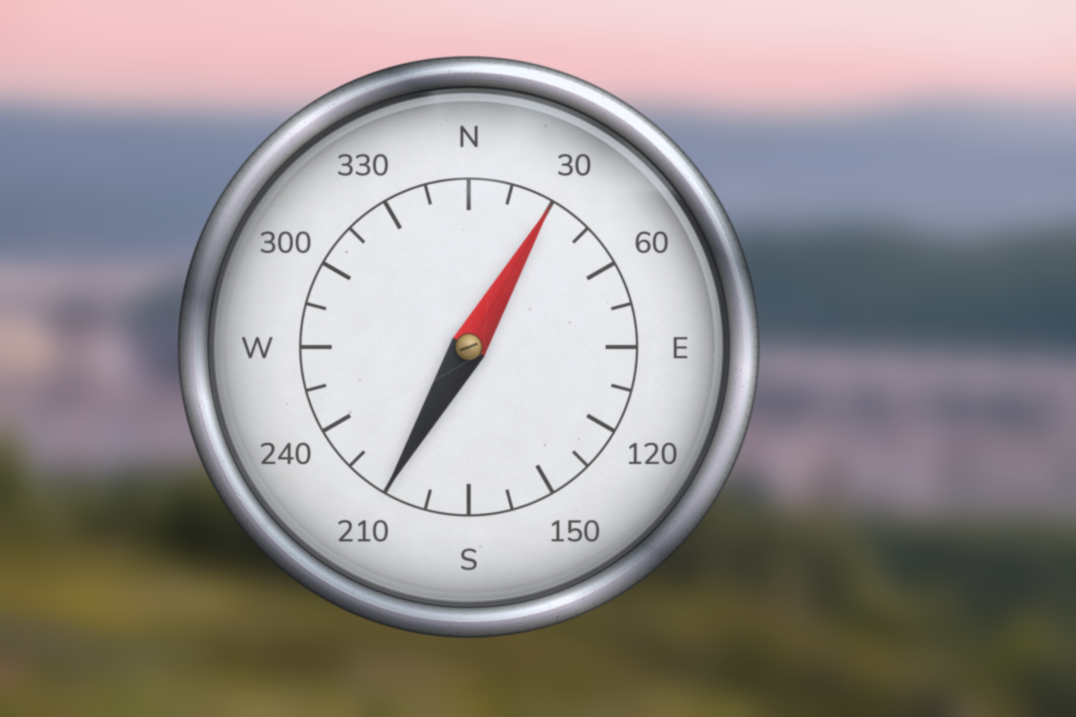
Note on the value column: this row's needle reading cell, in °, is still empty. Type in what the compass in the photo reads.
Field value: 30 °
